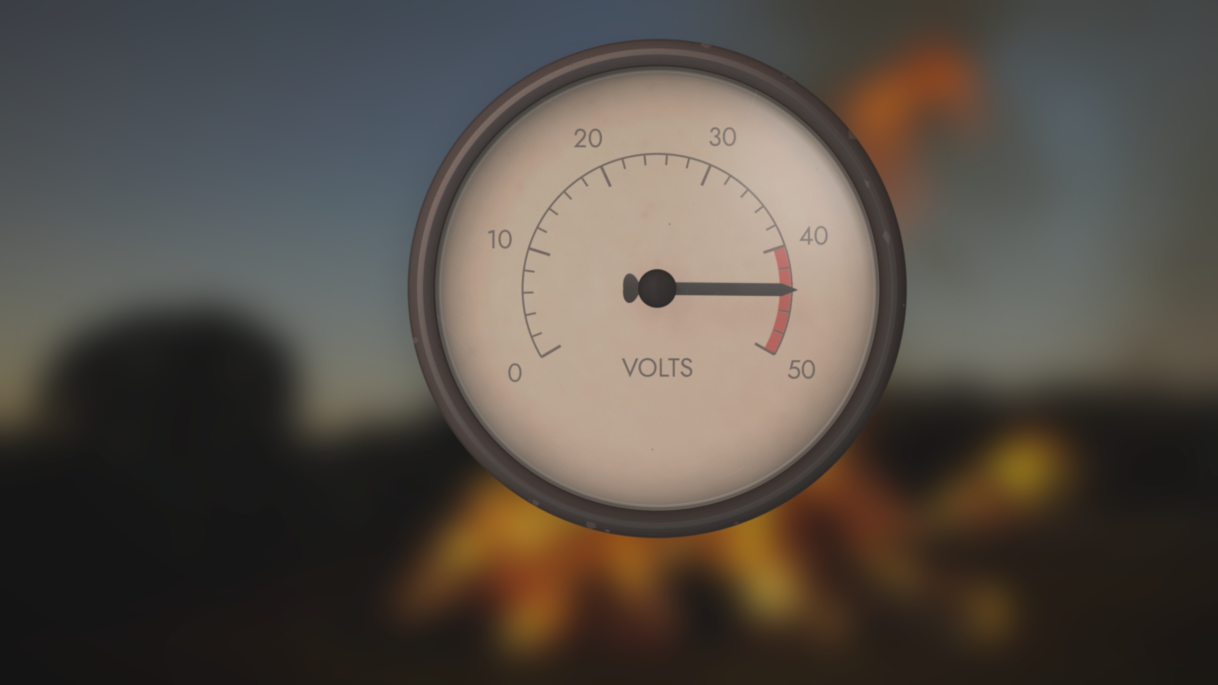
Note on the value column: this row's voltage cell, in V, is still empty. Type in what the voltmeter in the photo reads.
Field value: 44 V
